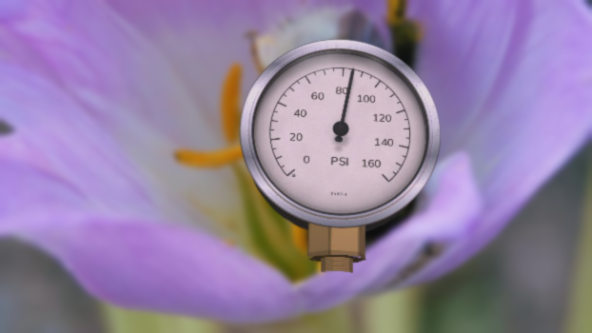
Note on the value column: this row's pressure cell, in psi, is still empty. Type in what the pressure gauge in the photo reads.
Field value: 85 psi
